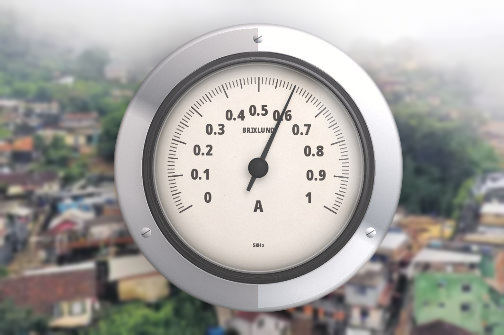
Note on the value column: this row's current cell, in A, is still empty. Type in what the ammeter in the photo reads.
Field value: 0.6 A
